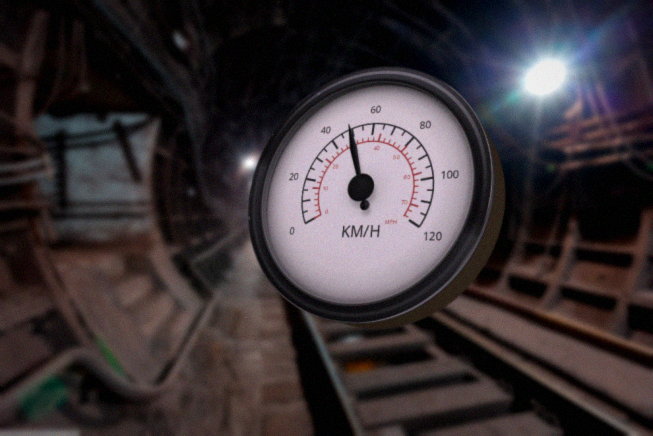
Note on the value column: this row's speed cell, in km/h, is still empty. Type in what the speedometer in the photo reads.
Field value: 50 km/h
